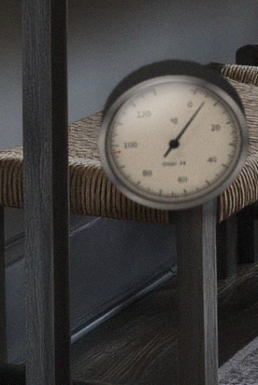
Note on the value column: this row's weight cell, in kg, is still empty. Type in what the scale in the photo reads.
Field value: 5 kg
